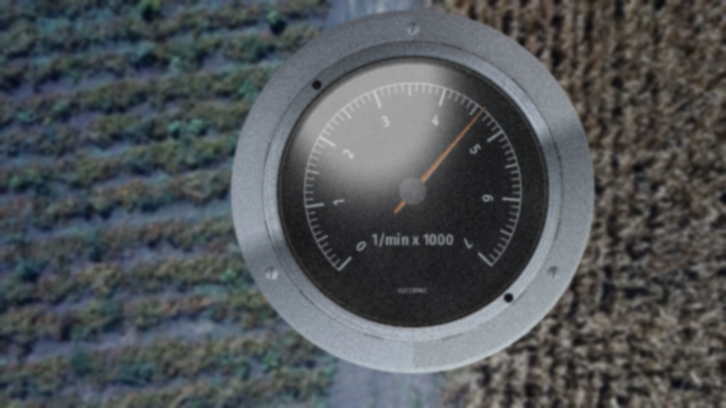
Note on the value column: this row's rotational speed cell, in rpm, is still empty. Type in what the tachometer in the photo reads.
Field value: 4600 rpm
